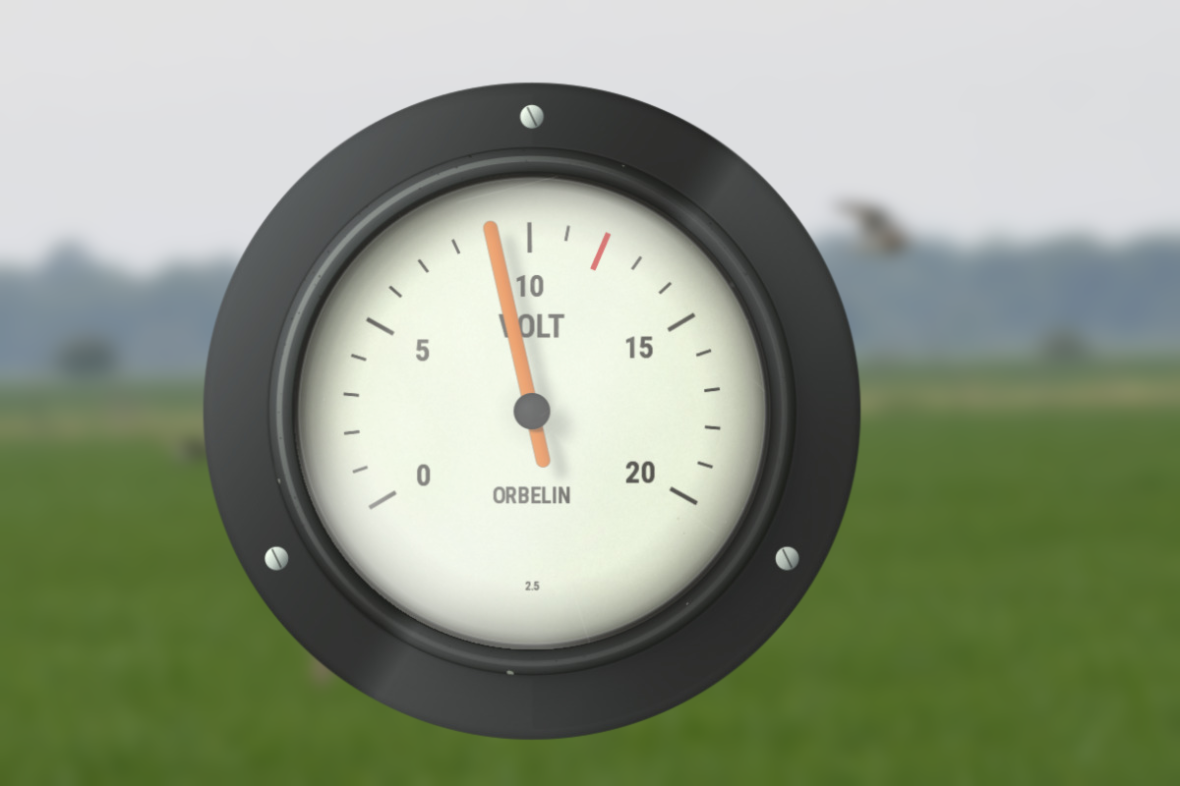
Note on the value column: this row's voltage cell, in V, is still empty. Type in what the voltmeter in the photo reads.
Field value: 9 V
